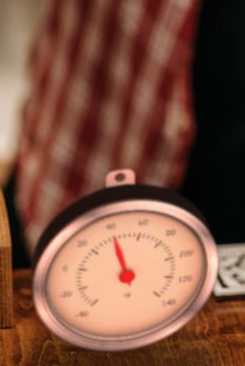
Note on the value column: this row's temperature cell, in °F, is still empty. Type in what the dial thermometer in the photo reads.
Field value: 40 °F
